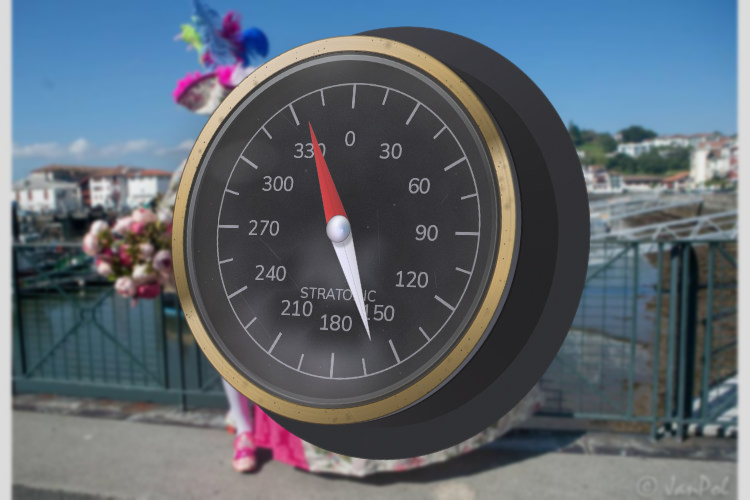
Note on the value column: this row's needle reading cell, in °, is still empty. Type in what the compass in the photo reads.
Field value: 337.5 °
